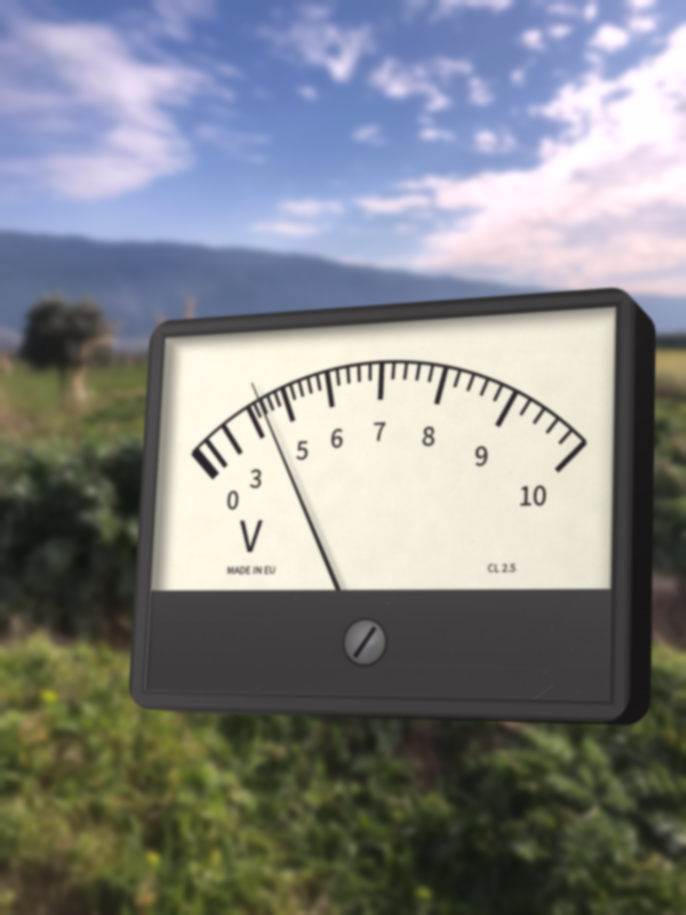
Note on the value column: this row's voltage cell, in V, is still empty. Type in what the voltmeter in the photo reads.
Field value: 4.4 V
